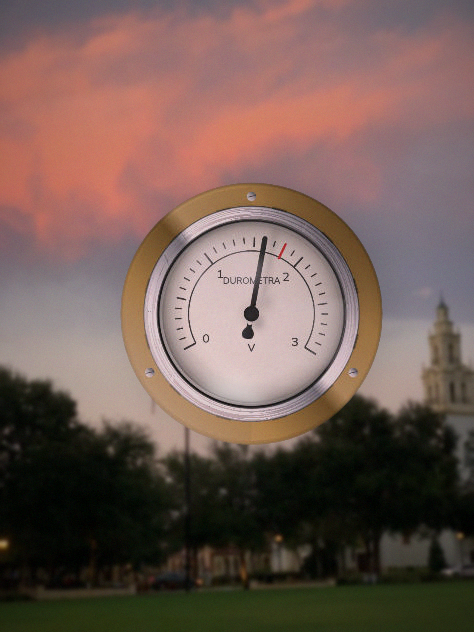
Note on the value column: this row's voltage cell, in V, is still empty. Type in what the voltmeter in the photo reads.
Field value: 1.6 V
